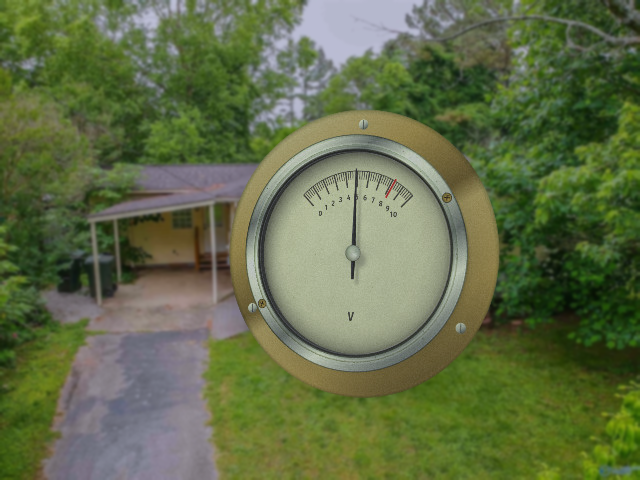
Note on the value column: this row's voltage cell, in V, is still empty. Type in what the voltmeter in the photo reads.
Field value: 5 V
